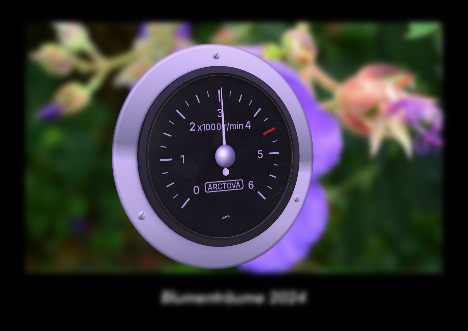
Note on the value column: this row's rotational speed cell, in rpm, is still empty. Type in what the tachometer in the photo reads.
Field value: 3000 rpm
